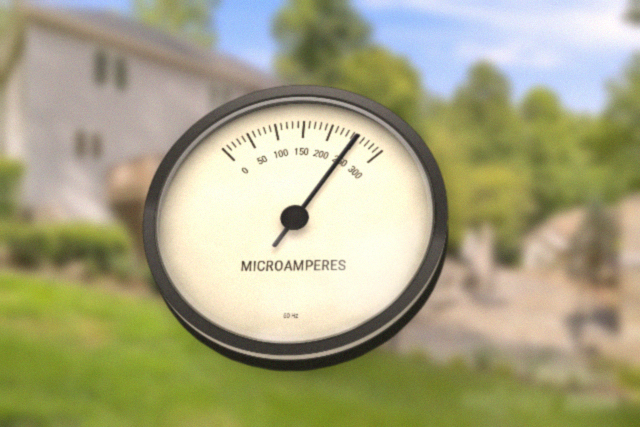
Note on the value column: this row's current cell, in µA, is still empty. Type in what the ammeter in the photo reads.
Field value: 250 µA
